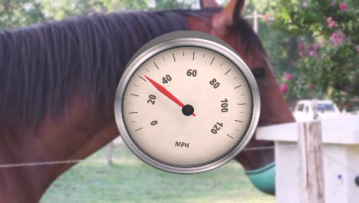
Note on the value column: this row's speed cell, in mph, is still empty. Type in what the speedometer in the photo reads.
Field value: 32.5 mph
